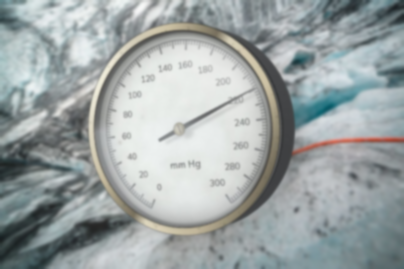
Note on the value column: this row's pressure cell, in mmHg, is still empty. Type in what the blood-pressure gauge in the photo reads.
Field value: 220 mmHg
